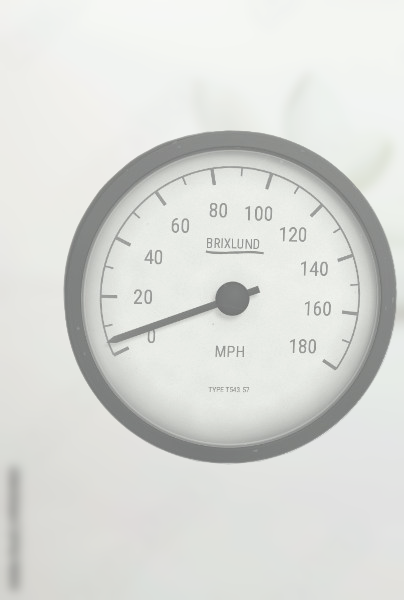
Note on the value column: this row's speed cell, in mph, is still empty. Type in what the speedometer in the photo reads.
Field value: 5 mph
